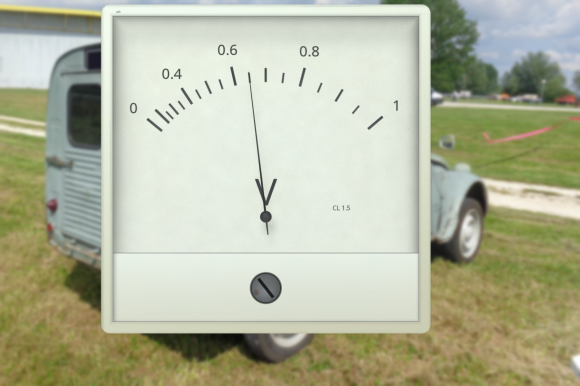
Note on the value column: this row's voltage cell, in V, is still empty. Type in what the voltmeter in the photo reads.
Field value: 0.65 V
